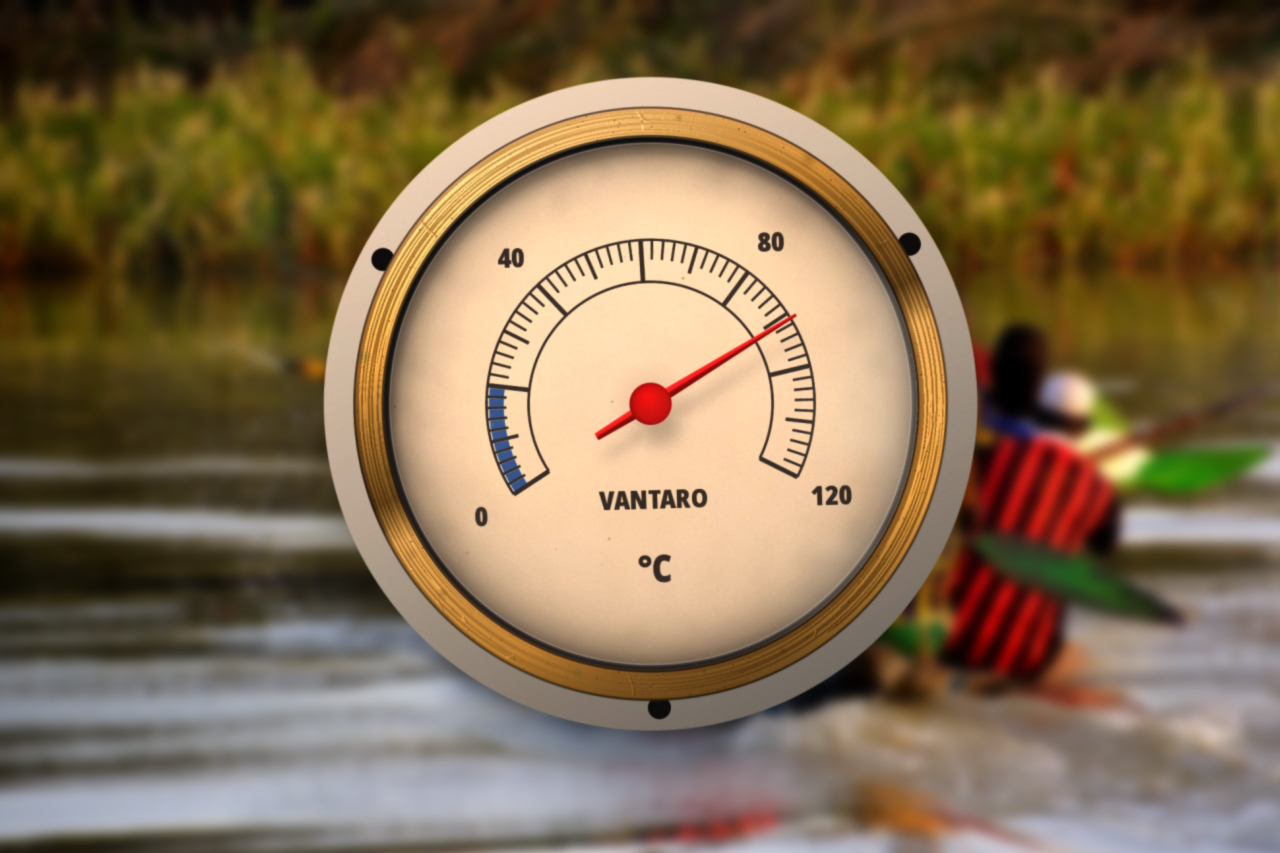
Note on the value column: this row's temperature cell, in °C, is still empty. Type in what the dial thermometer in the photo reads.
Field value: 91 °C
